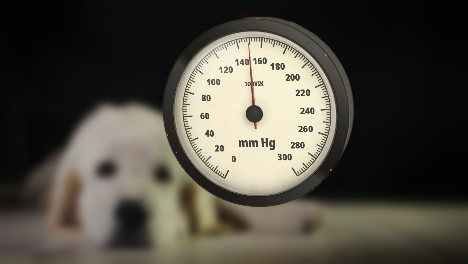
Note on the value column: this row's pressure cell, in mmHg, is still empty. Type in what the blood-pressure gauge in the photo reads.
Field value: 150 mmHg
